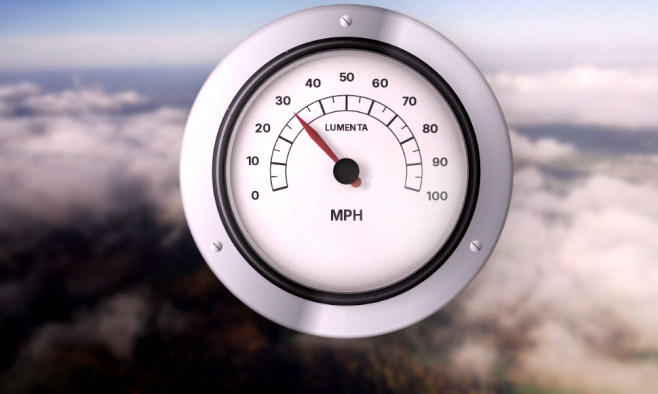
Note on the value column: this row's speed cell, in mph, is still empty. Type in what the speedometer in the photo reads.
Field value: 30 mph
